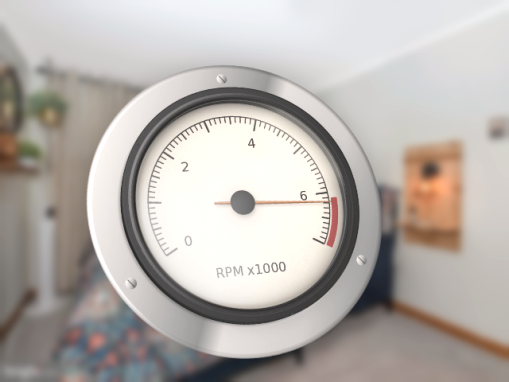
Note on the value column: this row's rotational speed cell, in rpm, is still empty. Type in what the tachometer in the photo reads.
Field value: 6200 rpm
